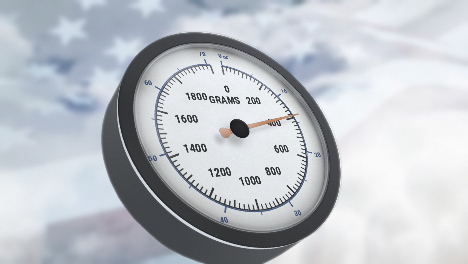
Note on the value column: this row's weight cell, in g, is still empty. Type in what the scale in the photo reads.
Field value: 400 g
